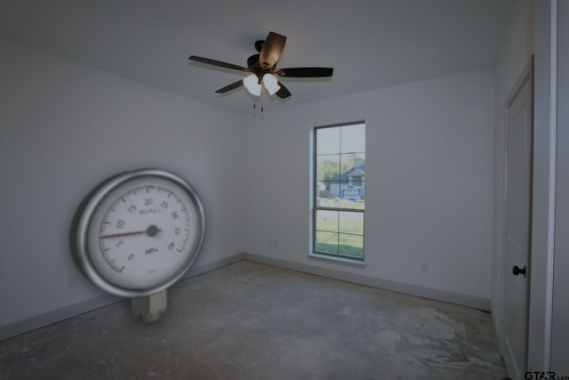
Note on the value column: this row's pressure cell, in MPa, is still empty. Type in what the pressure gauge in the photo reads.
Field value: 7.5 MPa
